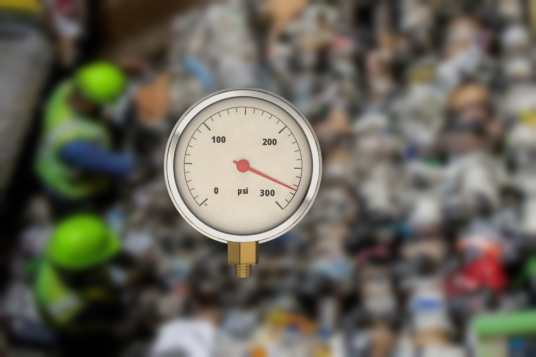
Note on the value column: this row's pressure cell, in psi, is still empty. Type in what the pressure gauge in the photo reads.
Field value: 275 psi
